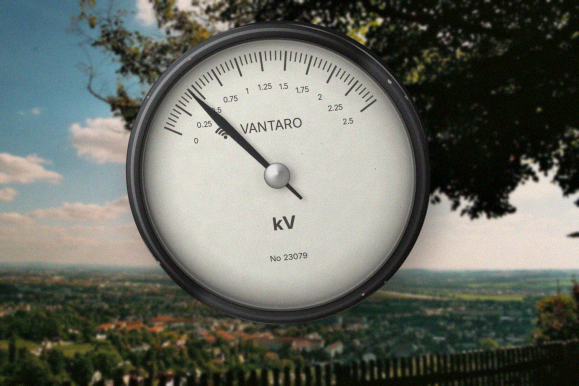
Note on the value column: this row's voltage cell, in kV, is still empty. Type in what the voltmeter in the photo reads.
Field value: 0.45 kV
